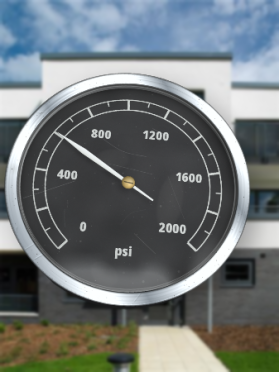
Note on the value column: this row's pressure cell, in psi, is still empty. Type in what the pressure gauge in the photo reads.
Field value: 600 psi
